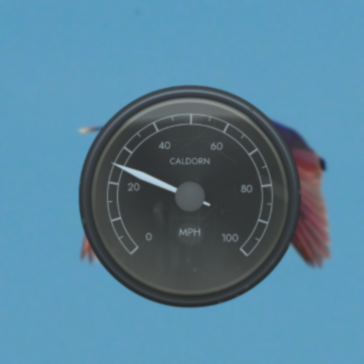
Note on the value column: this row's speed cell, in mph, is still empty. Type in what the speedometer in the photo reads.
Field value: 25 mph
